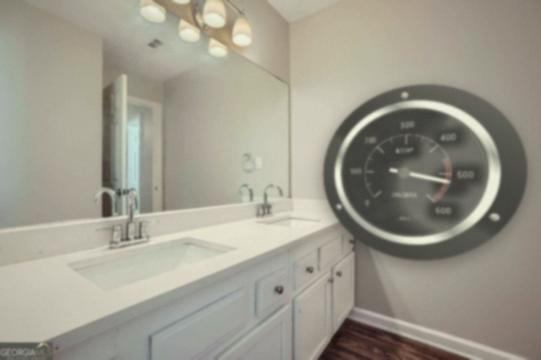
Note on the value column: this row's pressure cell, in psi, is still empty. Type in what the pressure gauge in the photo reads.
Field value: 525 psi
